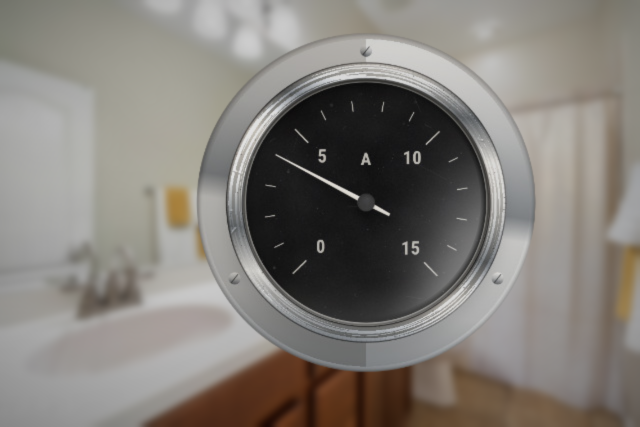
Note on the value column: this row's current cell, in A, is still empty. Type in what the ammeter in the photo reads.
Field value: 4 A
